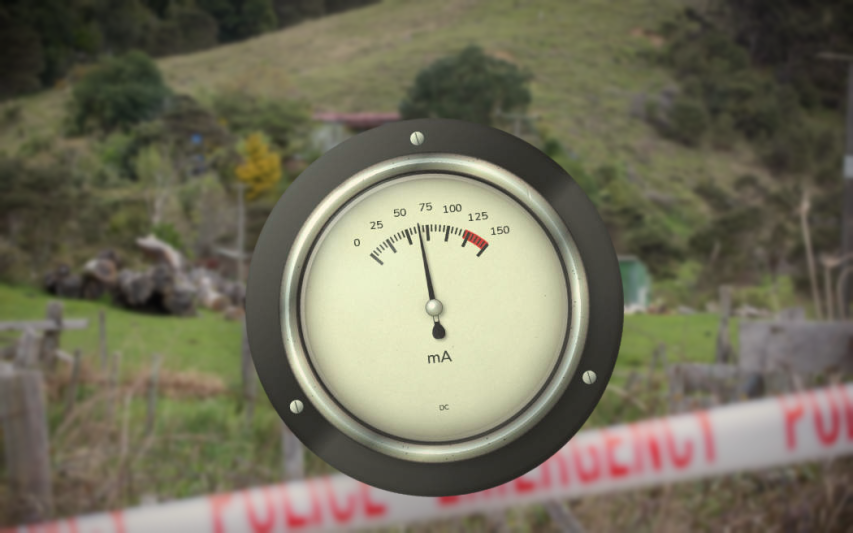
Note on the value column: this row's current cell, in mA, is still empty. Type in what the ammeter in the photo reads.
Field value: 65 mA
